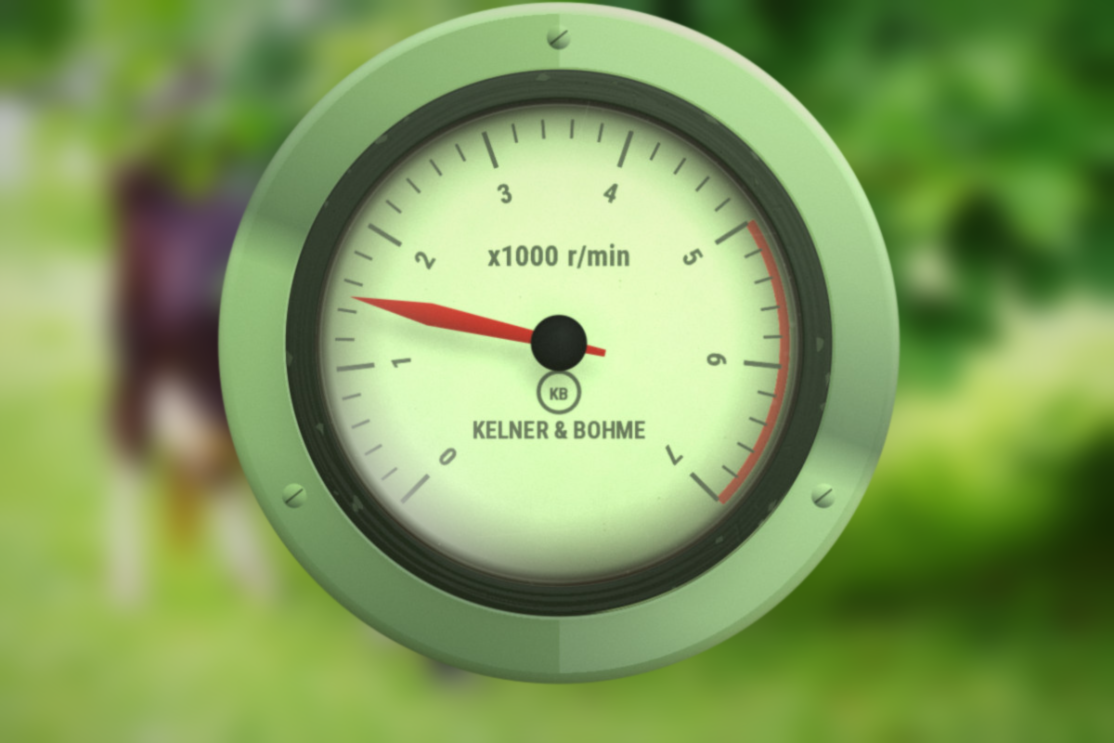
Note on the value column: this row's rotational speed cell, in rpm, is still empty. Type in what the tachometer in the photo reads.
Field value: 1500 rpm
